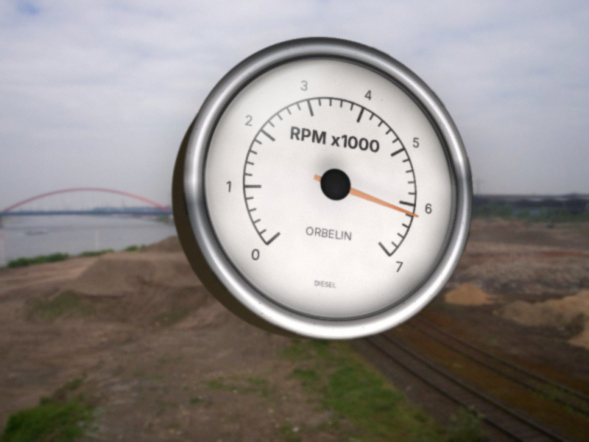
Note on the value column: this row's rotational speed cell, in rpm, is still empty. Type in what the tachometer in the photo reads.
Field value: 6200 rpm
